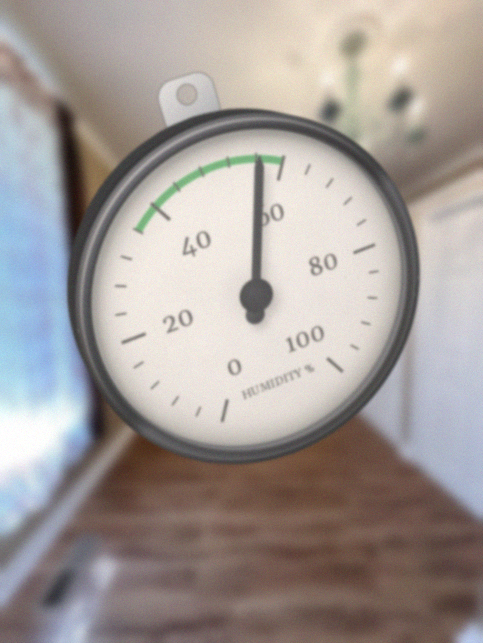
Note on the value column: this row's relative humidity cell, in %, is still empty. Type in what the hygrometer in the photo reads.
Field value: 56 %
